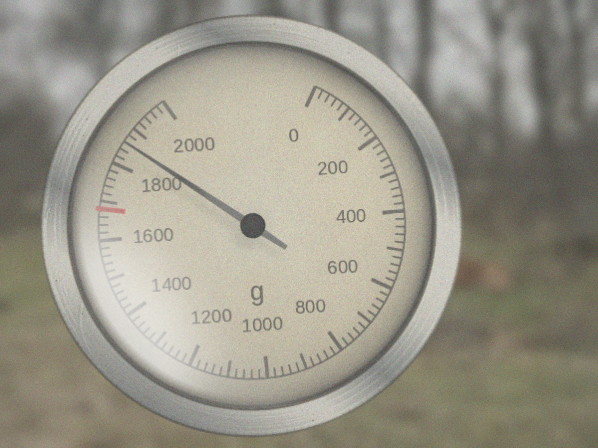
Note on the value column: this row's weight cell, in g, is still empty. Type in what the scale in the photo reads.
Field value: 1860 g
